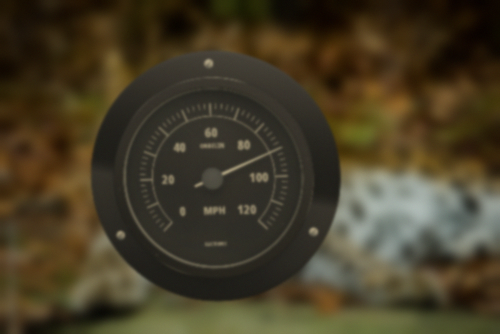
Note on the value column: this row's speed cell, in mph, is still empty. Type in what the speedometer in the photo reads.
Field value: 90 mph
